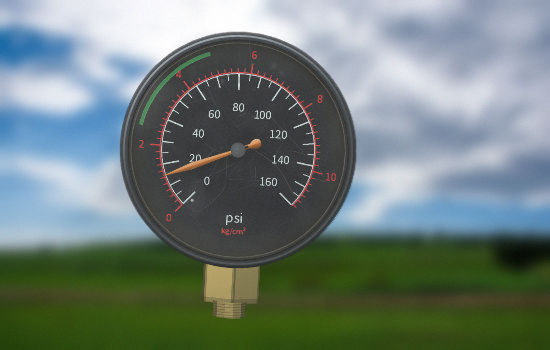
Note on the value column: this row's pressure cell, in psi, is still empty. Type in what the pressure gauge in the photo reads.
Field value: 15 psi
